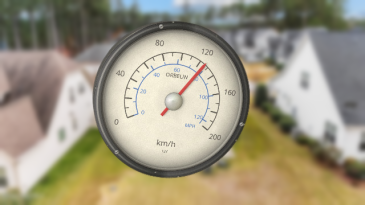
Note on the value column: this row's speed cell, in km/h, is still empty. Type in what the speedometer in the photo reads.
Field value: 125 km/h
